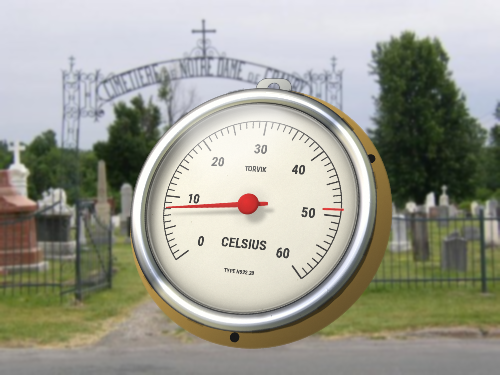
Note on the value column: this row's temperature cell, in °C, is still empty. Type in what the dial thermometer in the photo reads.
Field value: 8 °C
